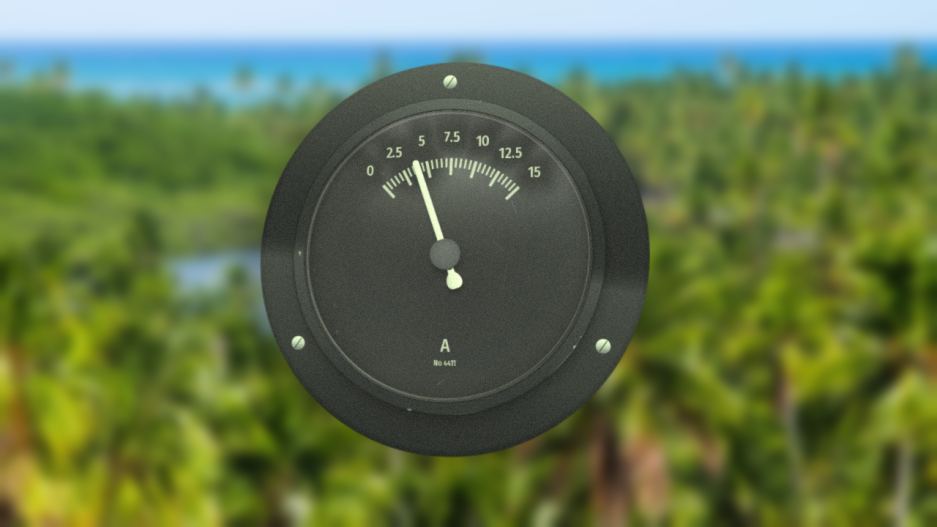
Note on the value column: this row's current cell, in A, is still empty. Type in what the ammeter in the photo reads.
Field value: 4 A
